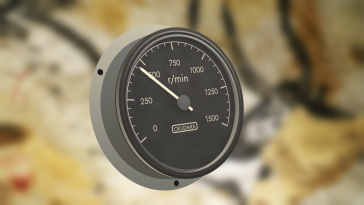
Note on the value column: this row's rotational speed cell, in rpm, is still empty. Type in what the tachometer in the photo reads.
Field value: 450 rpm
